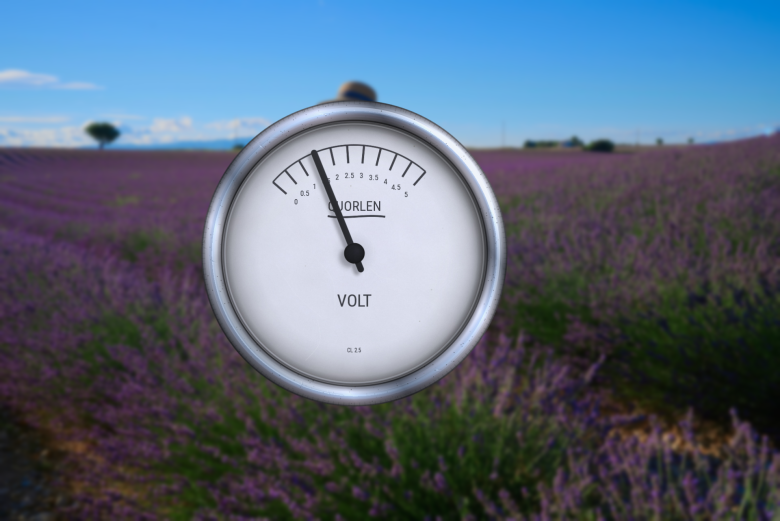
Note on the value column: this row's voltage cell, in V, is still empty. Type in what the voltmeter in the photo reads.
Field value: 1.5 V
